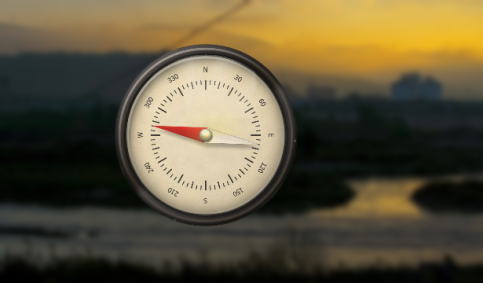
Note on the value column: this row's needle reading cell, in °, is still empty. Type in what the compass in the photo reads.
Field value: 280 °
